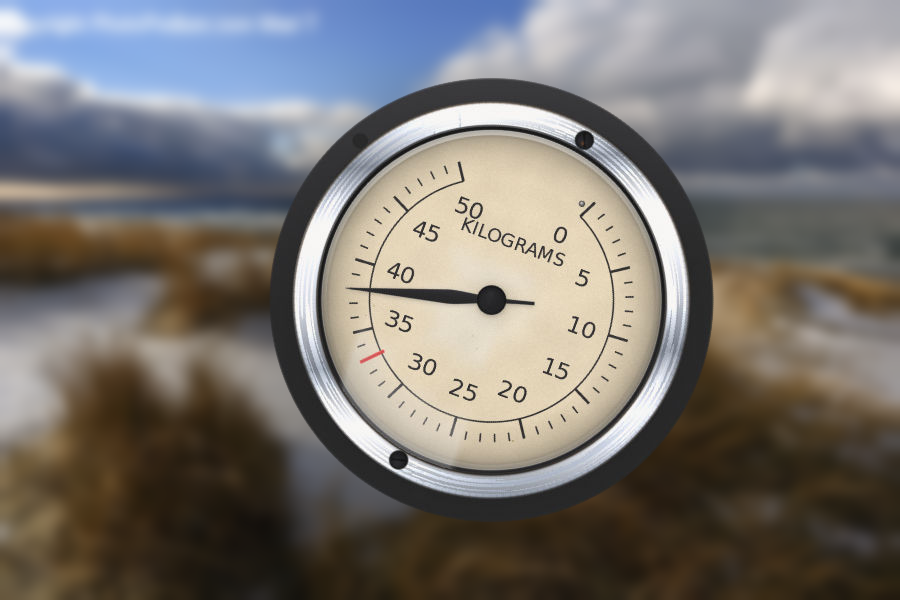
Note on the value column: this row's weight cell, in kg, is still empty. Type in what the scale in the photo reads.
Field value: 38 kg
